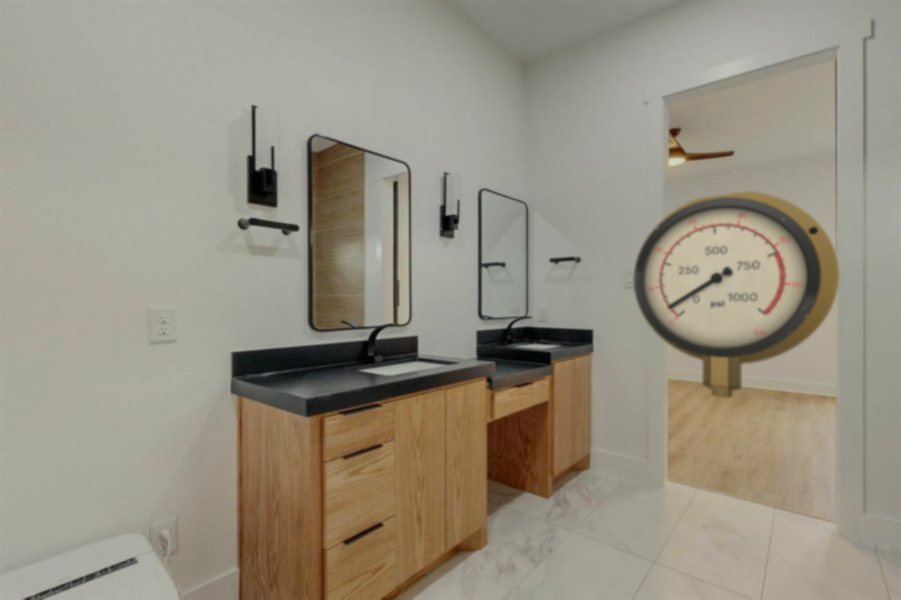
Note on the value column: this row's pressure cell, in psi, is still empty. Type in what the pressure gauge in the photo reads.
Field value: 50 psi
